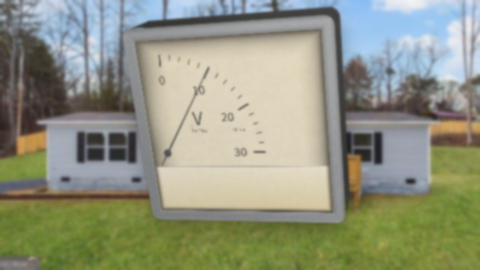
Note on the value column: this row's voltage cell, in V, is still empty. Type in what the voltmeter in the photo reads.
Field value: 10 V
